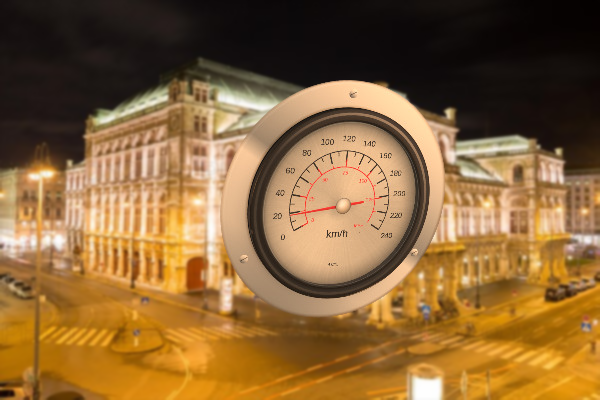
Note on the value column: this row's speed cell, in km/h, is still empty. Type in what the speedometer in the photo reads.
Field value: 20 km/h
